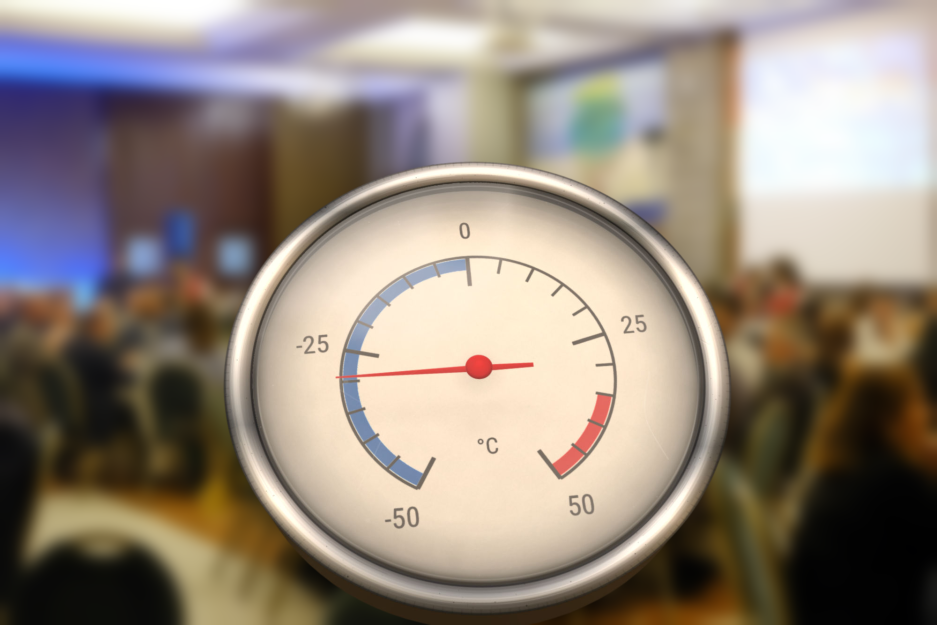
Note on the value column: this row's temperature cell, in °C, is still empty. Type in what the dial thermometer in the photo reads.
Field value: -30 °C
